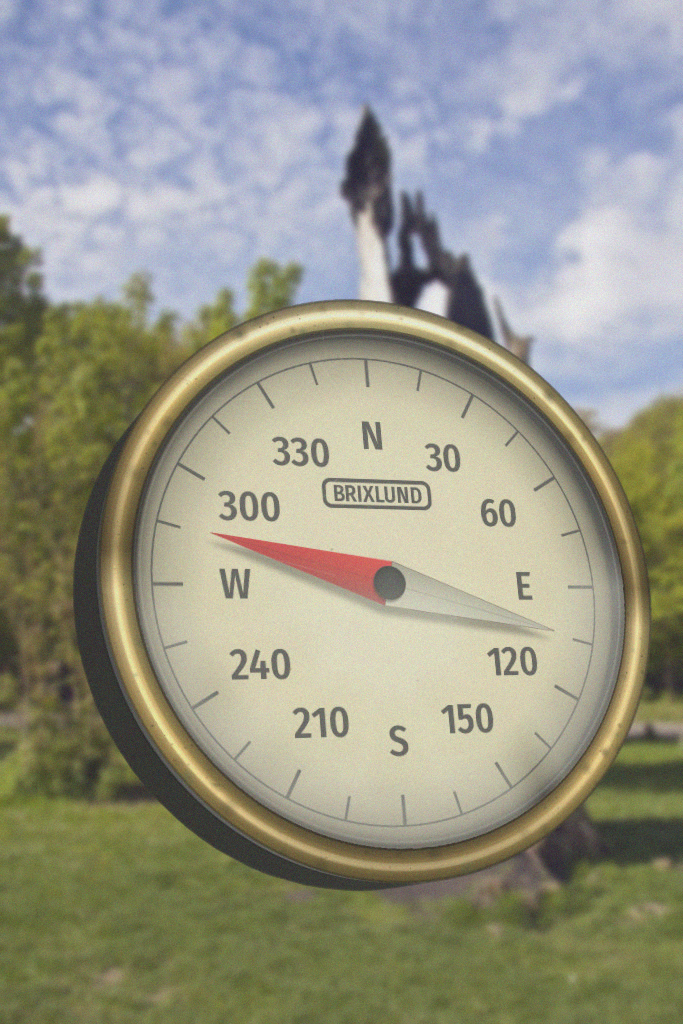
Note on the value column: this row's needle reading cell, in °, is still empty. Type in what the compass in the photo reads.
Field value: 285 °
